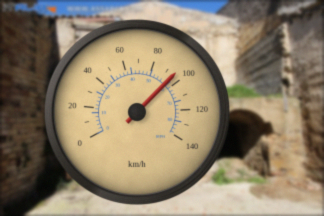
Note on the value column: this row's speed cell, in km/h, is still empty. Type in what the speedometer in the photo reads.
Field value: 95 km/h
